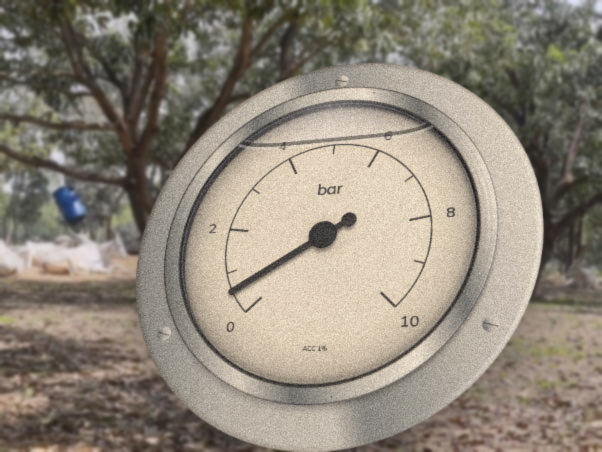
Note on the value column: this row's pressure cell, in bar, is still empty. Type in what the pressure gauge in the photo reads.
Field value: 0.5 bar
